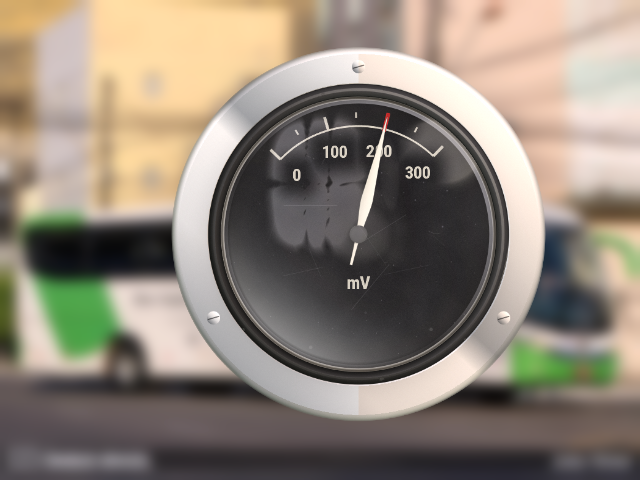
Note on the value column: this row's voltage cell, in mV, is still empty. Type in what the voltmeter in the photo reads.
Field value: 200 mV
